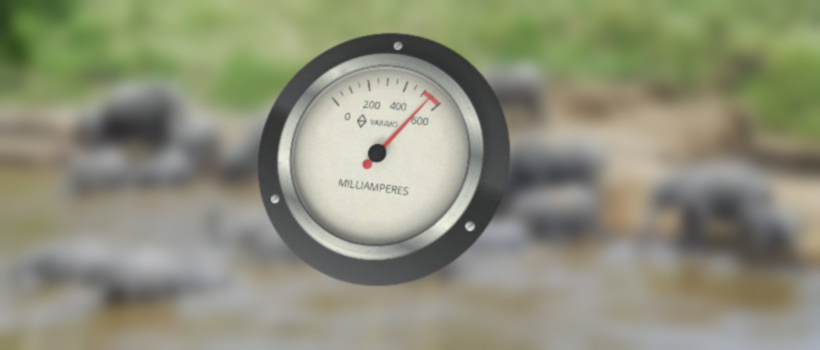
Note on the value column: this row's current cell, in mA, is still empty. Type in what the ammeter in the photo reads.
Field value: 550 mA
